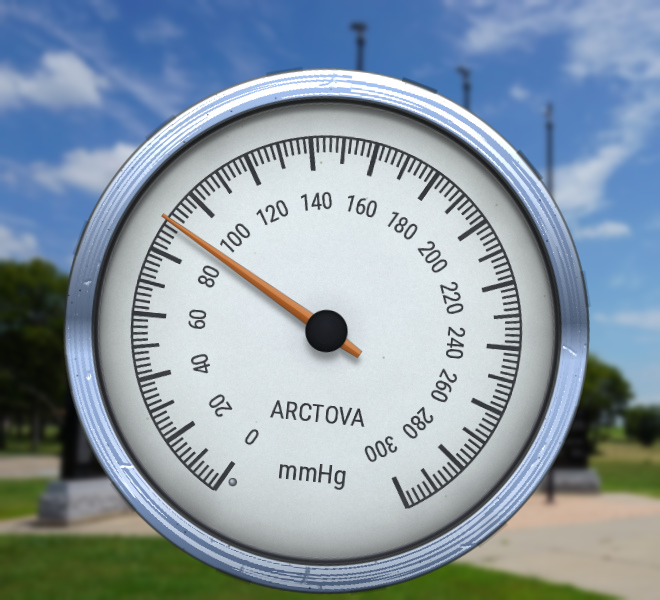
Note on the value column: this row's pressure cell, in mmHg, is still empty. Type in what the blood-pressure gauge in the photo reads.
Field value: 90 mmHg
